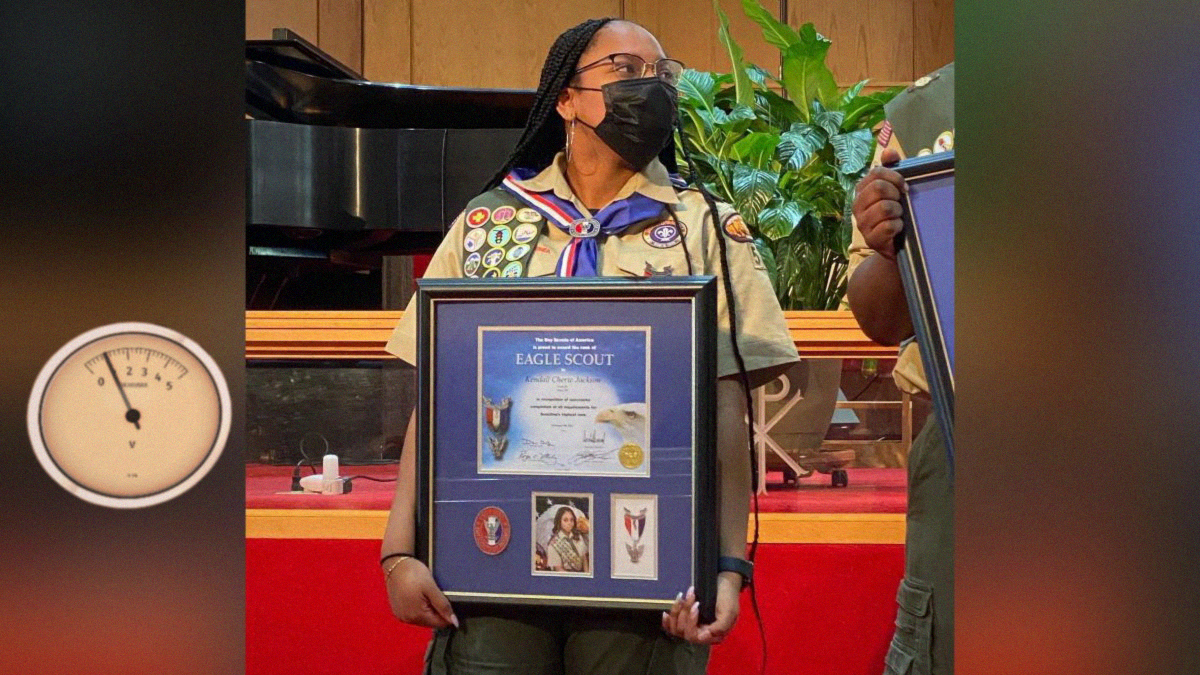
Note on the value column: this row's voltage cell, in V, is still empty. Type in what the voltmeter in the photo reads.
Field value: 1 V
